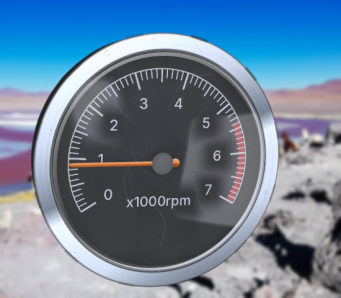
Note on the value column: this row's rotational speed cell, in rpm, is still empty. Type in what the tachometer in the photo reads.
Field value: 900 rpm
